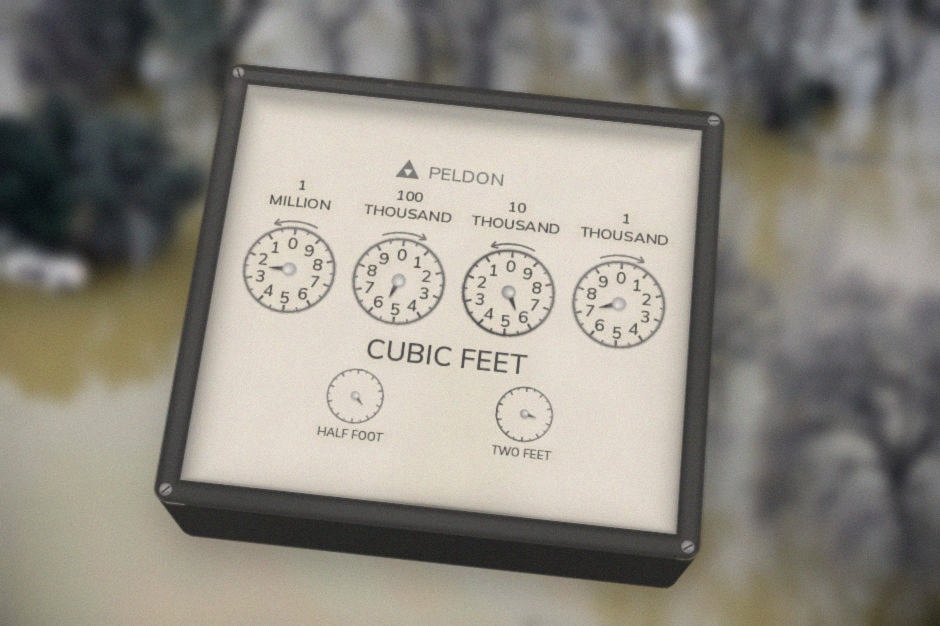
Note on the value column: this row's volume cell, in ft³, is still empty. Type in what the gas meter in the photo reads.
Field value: 255700 ft³
